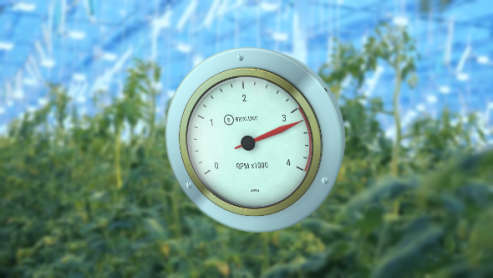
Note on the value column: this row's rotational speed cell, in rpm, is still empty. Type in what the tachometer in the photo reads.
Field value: 3200 rpm
